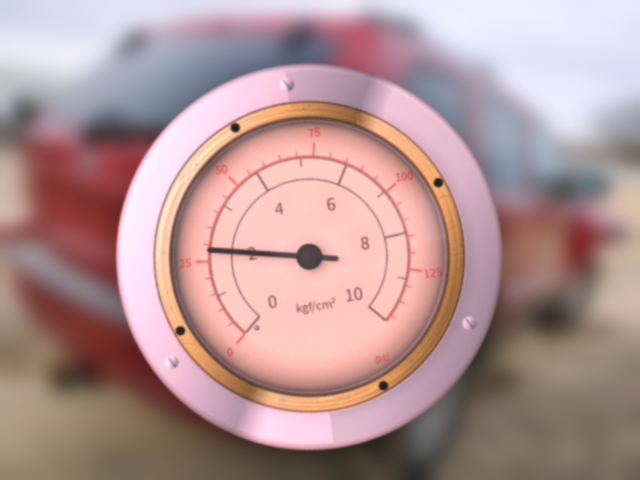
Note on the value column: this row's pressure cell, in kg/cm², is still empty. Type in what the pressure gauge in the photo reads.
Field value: 2 kg/cm²
